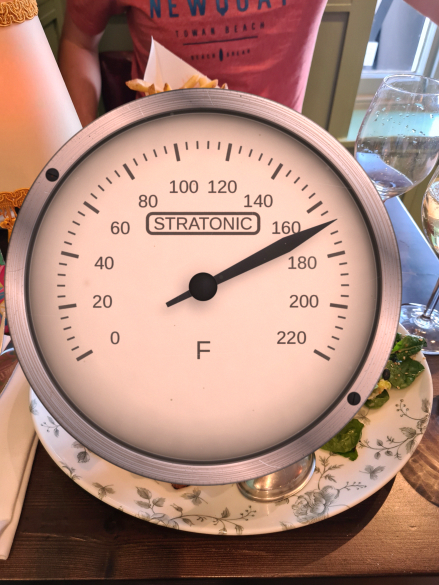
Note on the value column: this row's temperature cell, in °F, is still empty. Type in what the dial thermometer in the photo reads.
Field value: 168 °F
